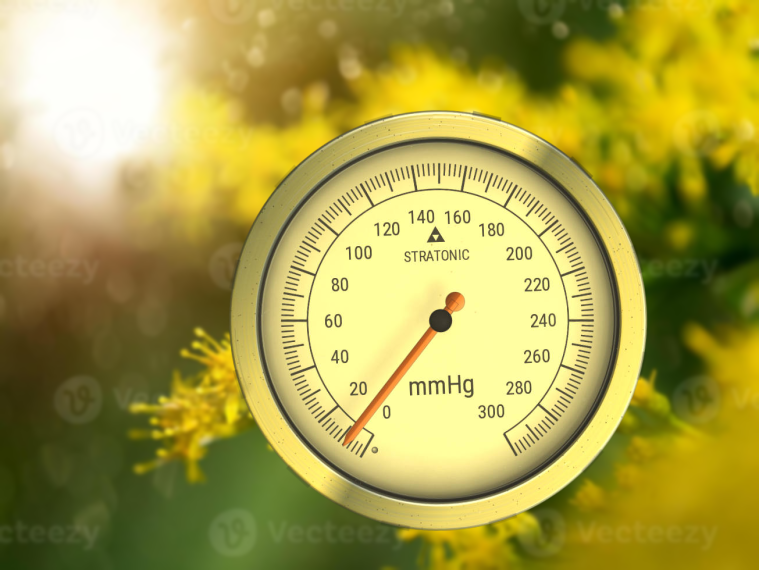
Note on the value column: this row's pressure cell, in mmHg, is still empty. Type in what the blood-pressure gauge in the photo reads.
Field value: 8 mmHg
